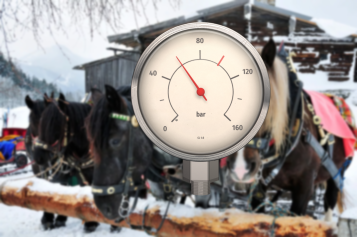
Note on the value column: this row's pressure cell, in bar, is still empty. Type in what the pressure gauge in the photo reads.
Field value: 60 bar
